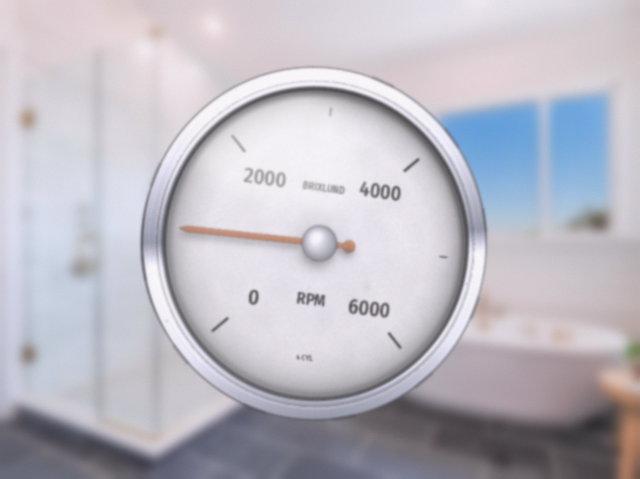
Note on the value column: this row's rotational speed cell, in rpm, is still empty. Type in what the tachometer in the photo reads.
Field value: 1000 rpm
